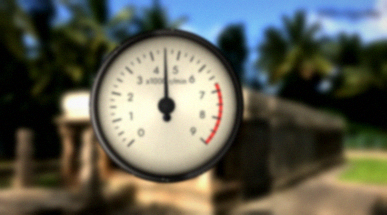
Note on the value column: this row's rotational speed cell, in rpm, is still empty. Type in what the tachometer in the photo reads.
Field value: 4500 rpm
